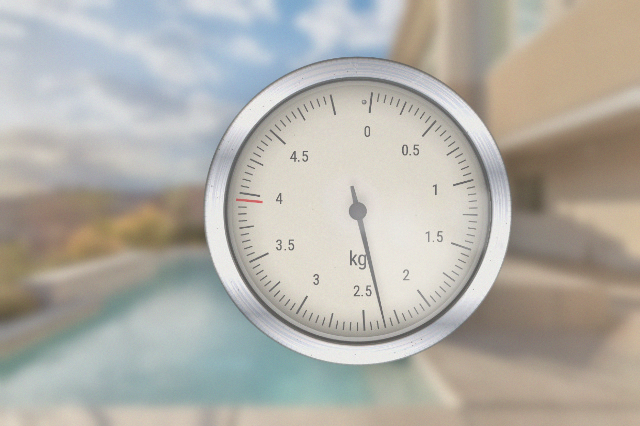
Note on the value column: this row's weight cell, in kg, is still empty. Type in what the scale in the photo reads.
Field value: 2.35 kg
